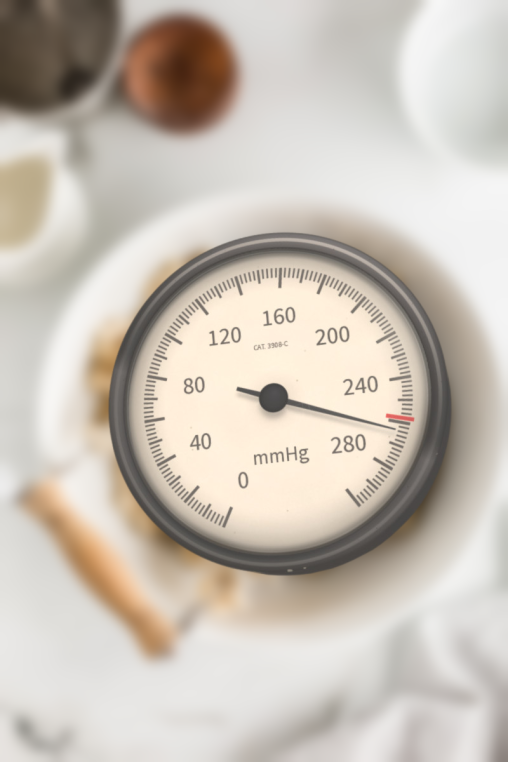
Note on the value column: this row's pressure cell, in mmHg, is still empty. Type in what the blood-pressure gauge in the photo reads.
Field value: 264 mmHg
